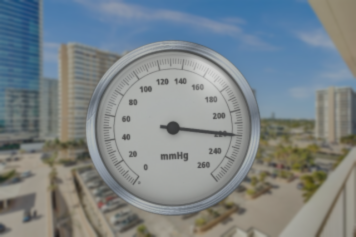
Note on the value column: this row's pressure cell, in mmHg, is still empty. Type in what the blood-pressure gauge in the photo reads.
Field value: 220 mmHg
